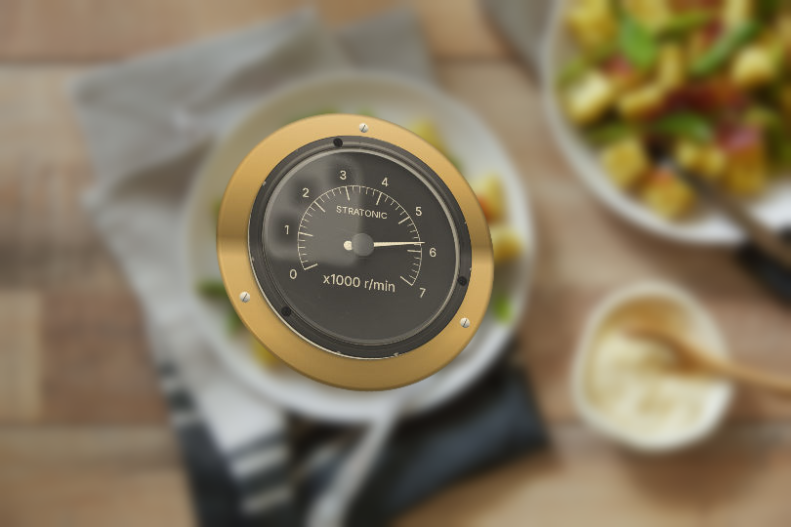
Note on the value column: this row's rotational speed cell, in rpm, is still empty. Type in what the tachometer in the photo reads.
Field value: 5800 rpm
